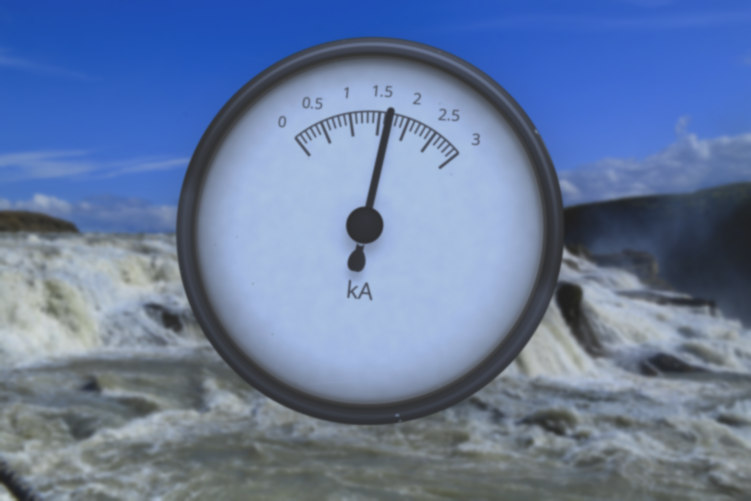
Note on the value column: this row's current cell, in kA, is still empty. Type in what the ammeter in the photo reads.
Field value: 1.7 kA
